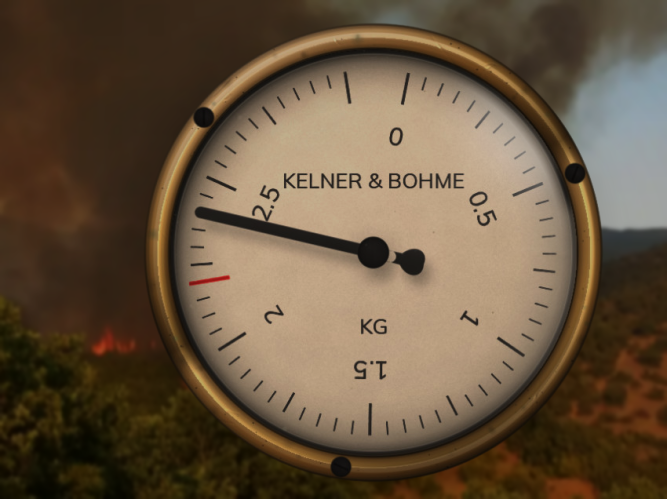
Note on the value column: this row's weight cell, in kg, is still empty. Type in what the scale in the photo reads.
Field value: 2.4 kg
